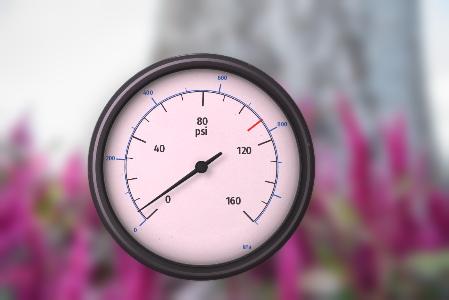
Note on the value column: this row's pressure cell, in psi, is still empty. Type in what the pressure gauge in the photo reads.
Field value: 5 psi
